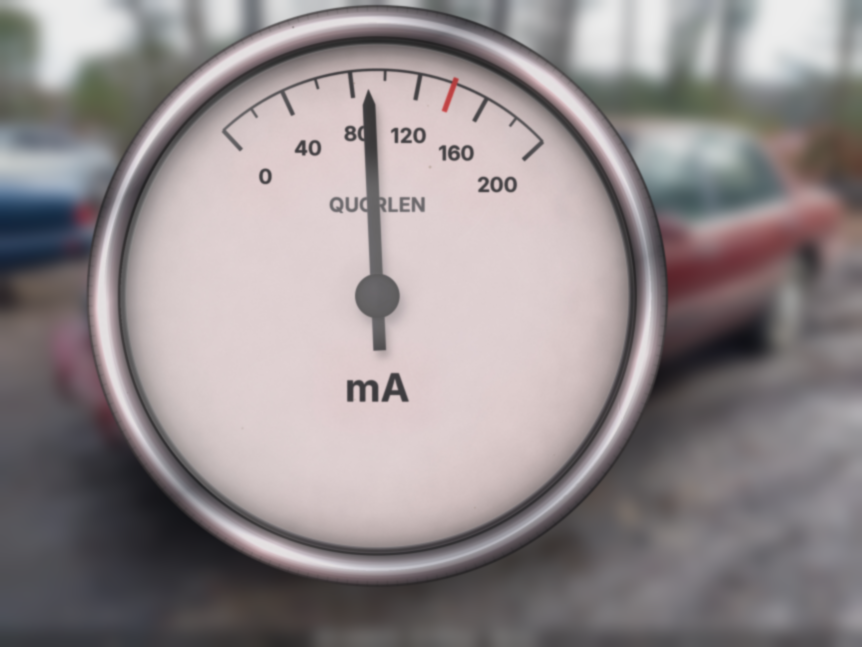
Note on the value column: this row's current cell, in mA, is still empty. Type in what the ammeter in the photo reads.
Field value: 90 mA
